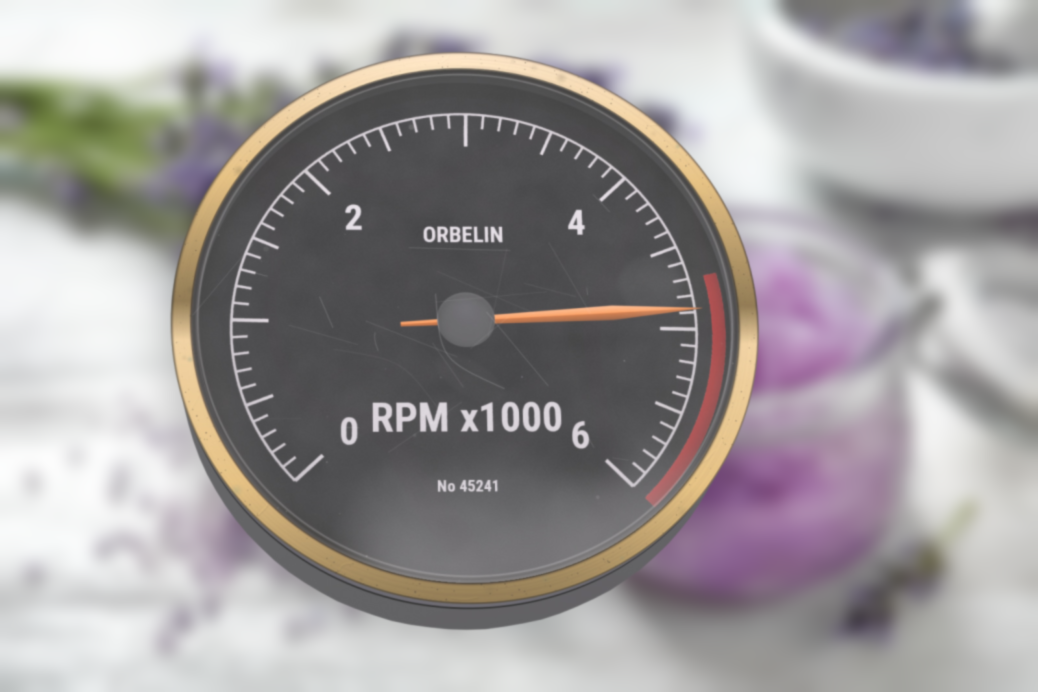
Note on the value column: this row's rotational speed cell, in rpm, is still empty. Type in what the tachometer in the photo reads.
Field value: 4900 rpm
